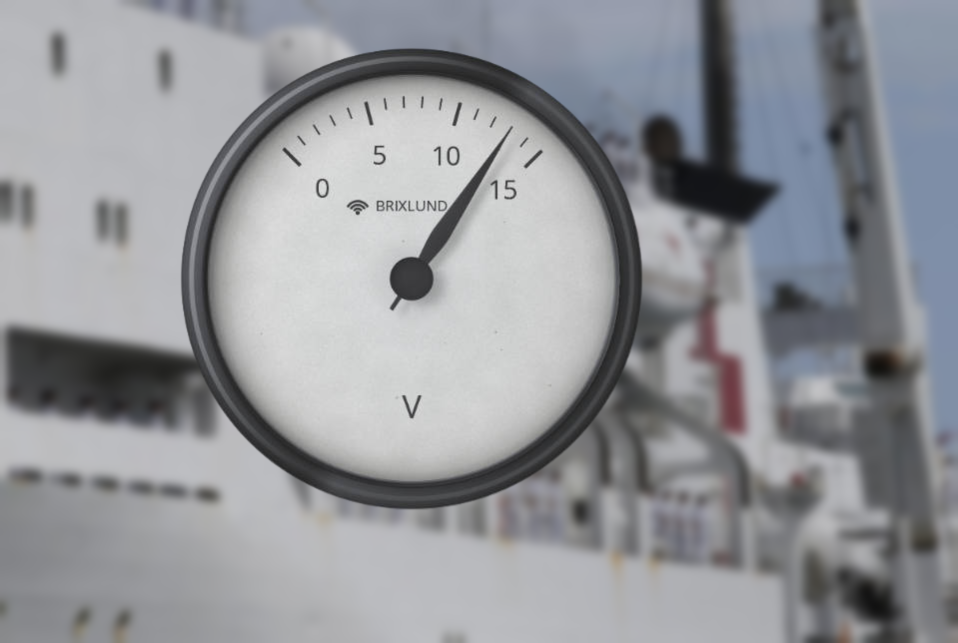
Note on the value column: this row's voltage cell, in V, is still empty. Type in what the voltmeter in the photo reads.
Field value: 13 V
